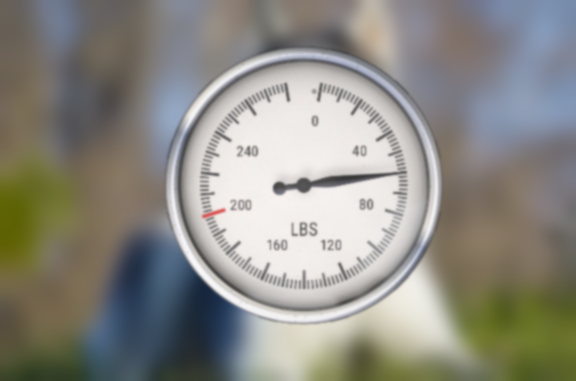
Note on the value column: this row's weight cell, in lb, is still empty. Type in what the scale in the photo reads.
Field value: 60 lb
